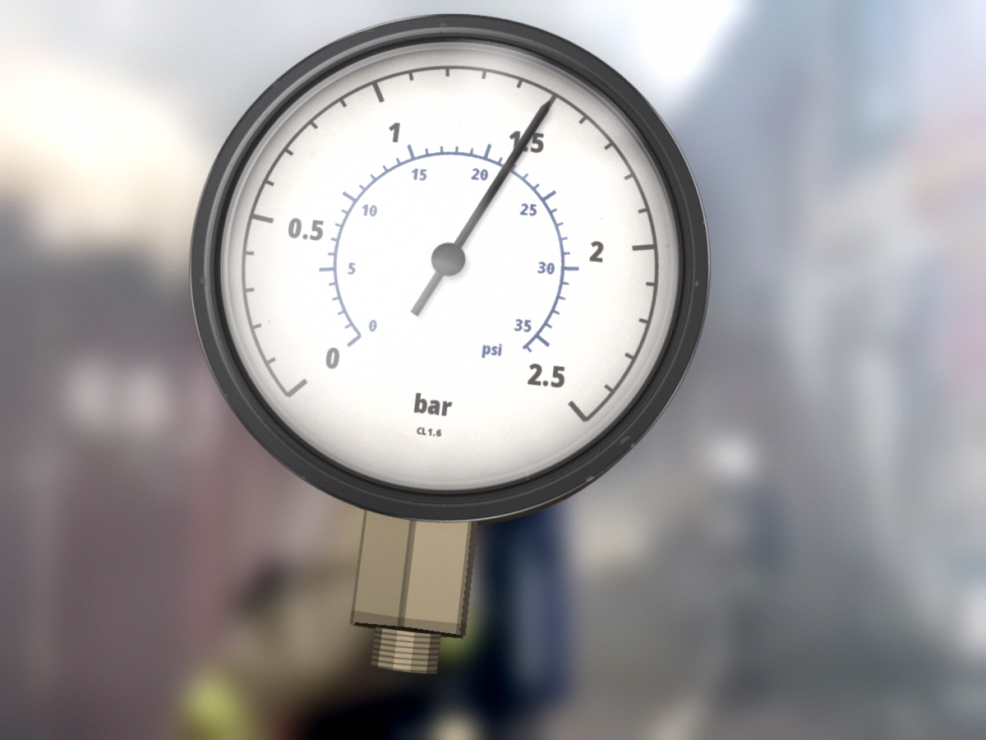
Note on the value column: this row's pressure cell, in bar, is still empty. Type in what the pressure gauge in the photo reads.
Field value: 1.5 bar
